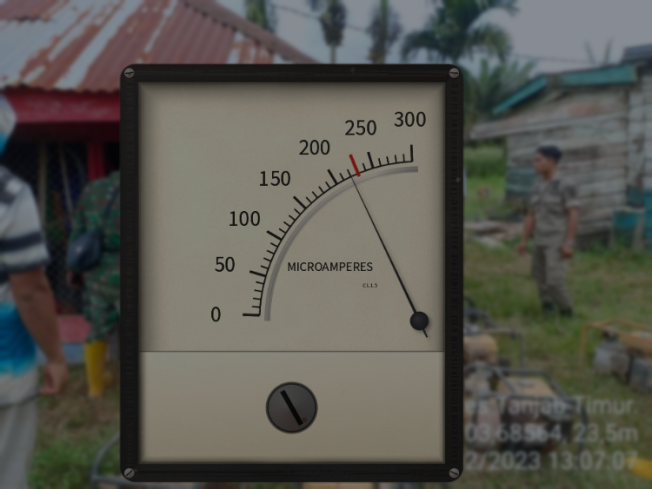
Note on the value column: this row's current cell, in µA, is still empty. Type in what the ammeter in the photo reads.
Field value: 220 µA
